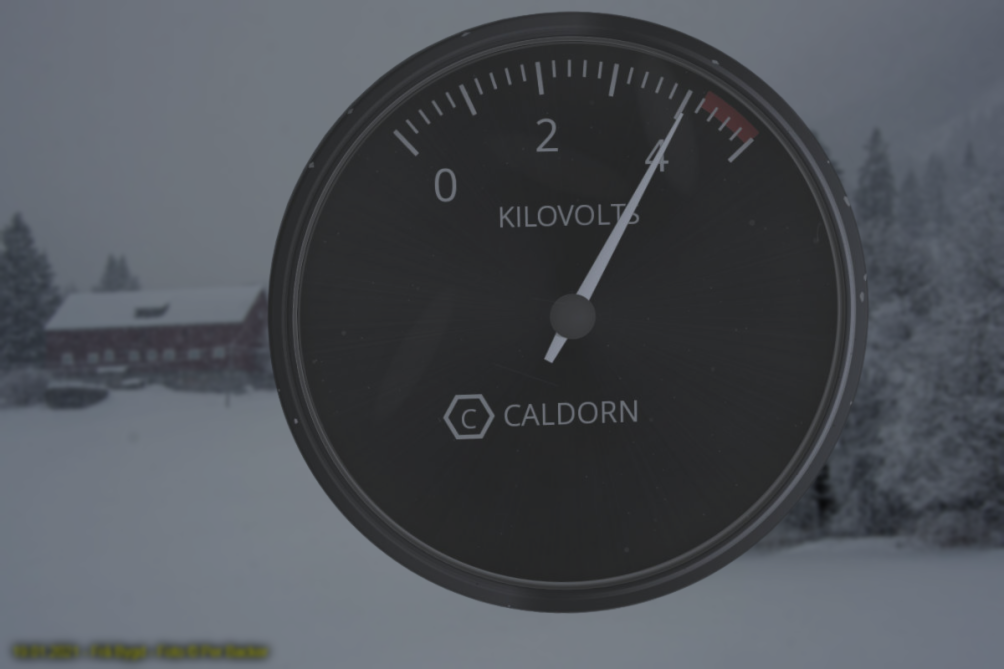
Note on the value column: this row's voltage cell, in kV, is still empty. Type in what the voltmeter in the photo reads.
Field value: 4 kV
